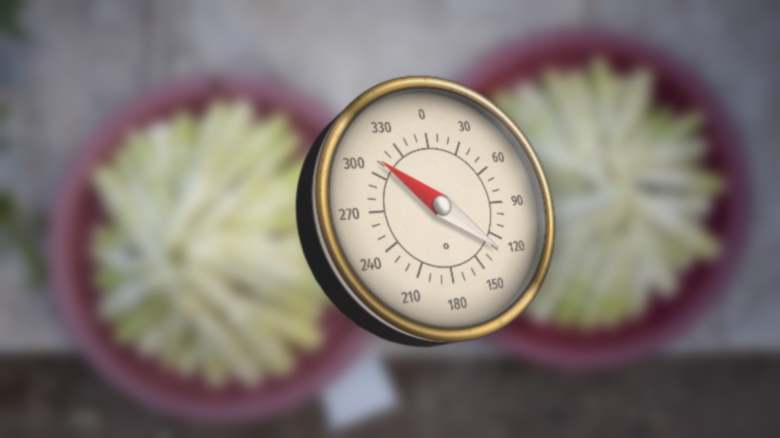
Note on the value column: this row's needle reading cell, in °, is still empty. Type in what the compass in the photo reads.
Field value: 310 °
